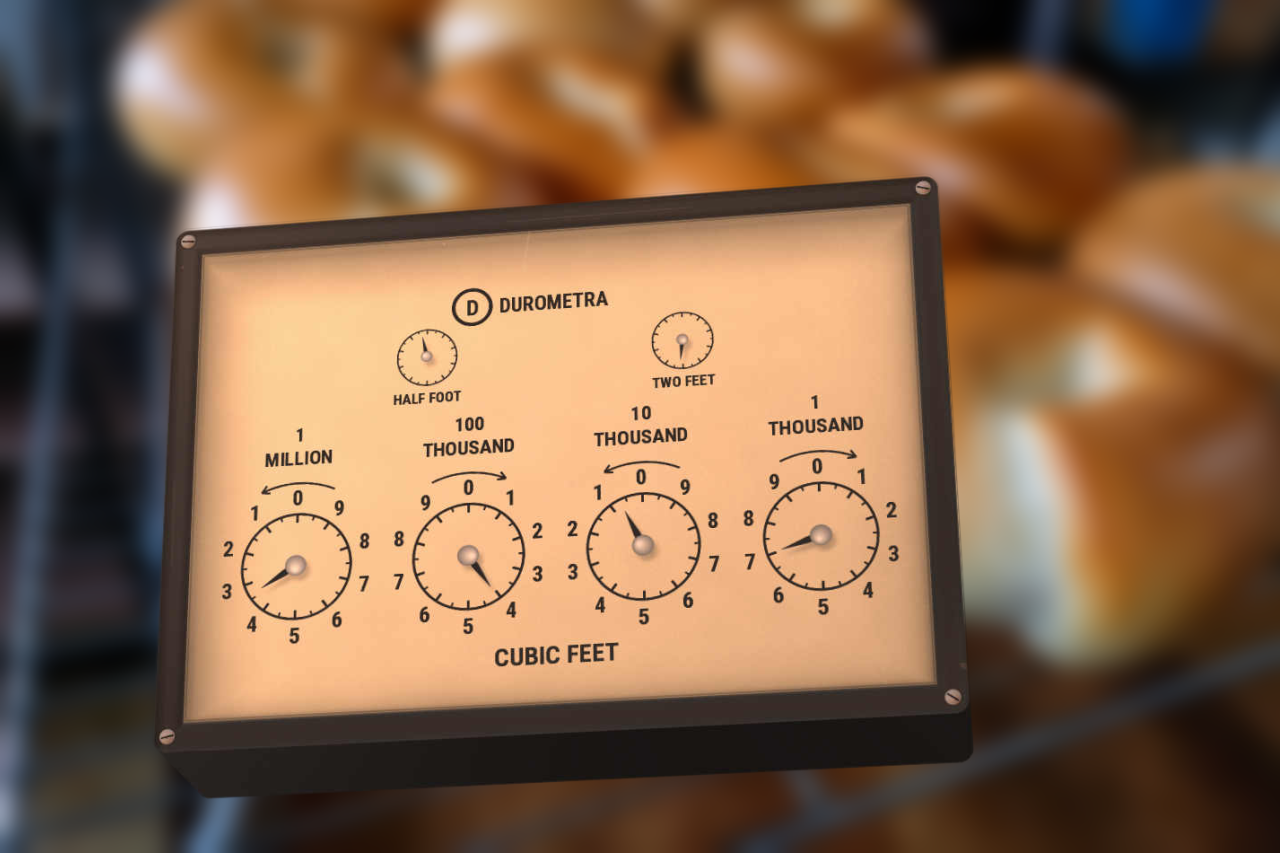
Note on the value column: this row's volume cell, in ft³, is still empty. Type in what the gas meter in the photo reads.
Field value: 340700 ft³
